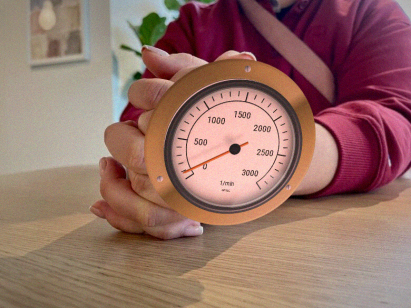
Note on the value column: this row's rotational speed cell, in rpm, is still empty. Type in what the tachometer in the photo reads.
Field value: 100 rpm
